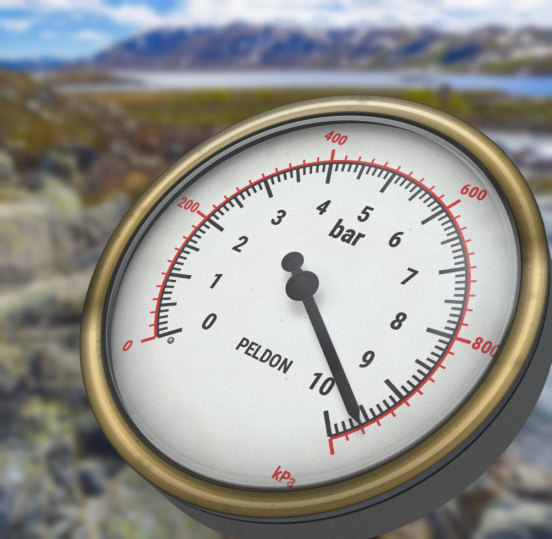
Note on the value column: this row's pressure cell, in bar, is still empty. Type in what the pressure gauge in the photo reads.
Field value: 9.6 bar
